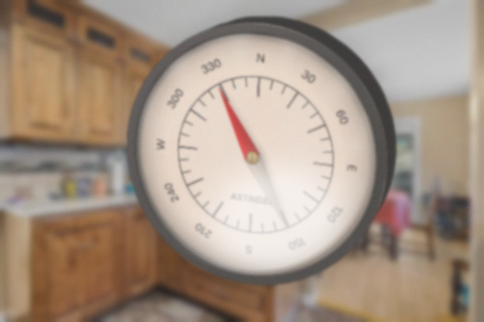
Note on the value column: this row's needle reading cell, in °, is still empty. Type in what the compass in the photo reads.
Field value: 330 °
